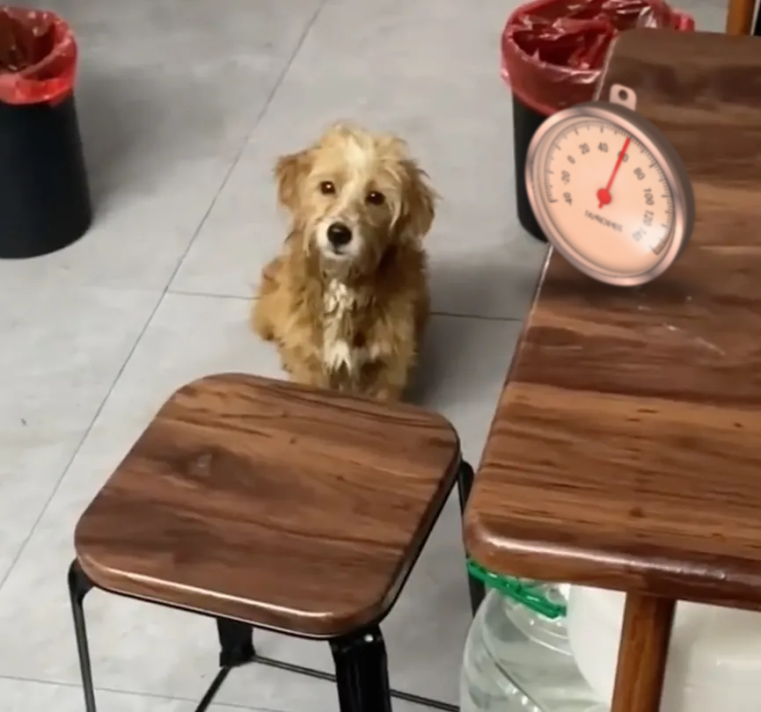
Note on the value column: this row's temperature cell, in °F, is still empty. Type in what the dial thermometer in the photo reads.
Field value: 60 °F
